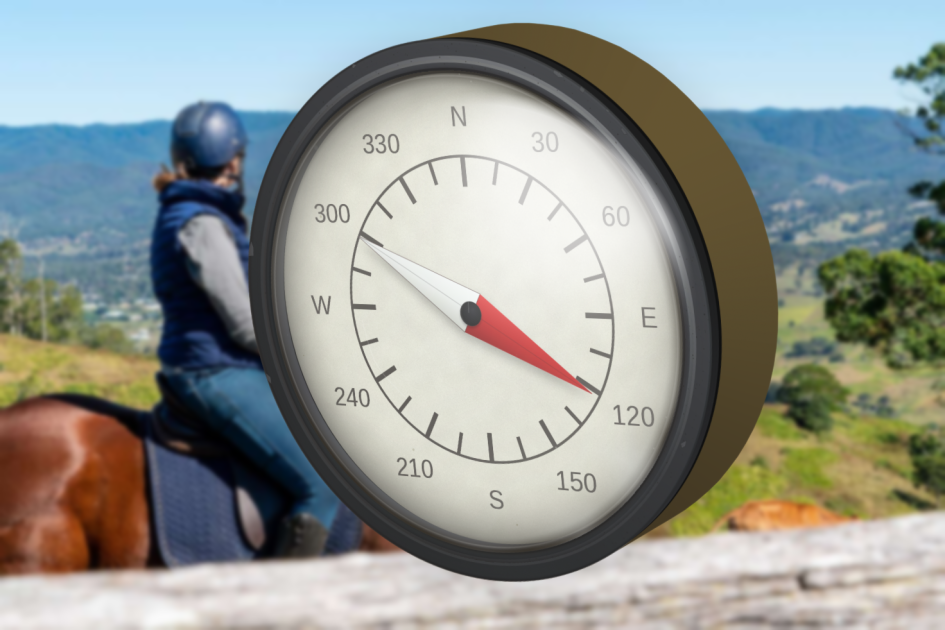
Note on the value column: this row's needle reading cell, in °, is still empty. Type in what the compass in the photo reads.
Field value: 120 °
